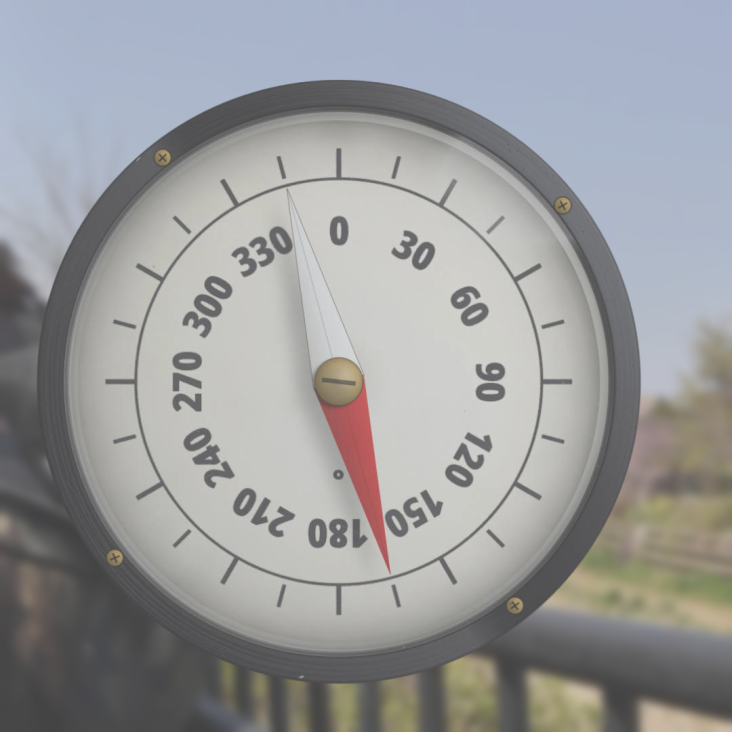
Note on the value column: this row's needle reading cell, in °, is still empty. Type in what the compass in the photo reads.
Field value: 165 °
